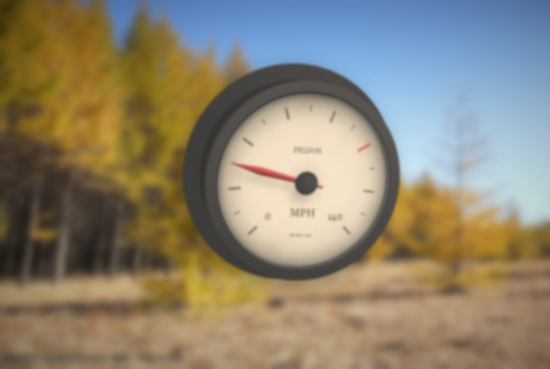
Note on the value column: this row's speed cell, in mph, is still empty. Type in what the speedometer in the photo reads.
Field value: 30 mph
